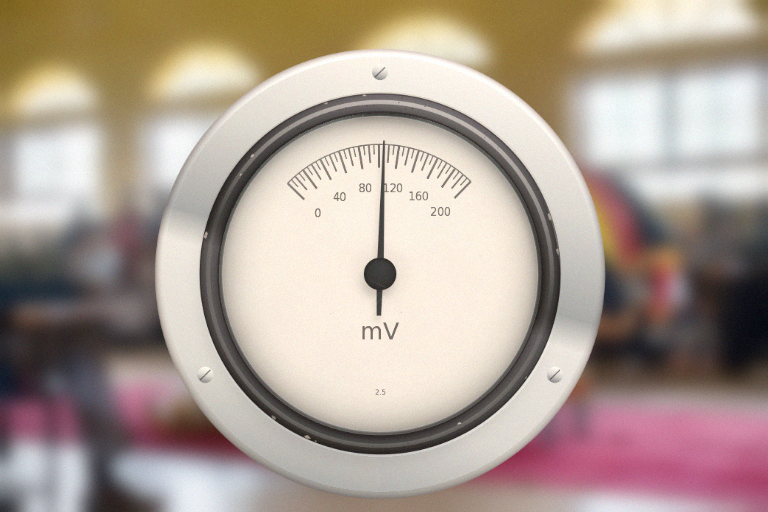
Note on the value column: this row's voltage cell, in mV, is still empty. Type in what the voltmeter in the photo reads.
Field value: 105 mV
